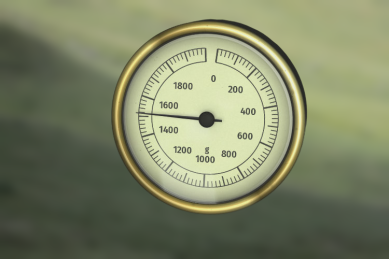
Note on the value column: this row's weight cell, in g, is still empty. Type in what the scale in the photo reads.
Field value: 1520 g
